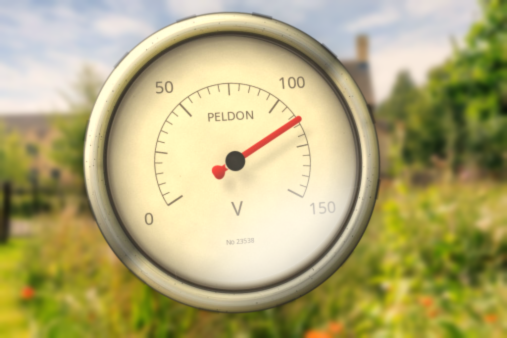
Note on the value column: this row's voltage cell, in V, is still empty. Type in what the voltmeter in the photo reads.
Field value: 112.5 V
